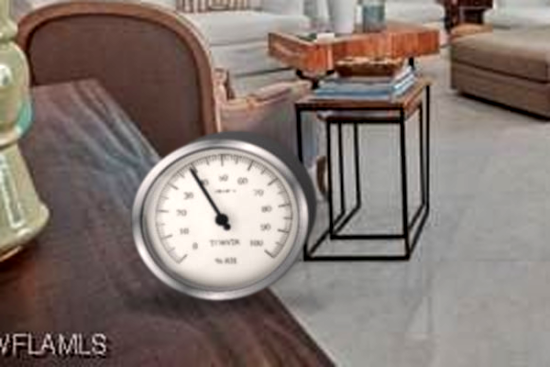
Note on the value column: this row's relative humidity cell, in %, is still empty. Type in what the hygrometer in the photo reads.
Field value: 40 %
